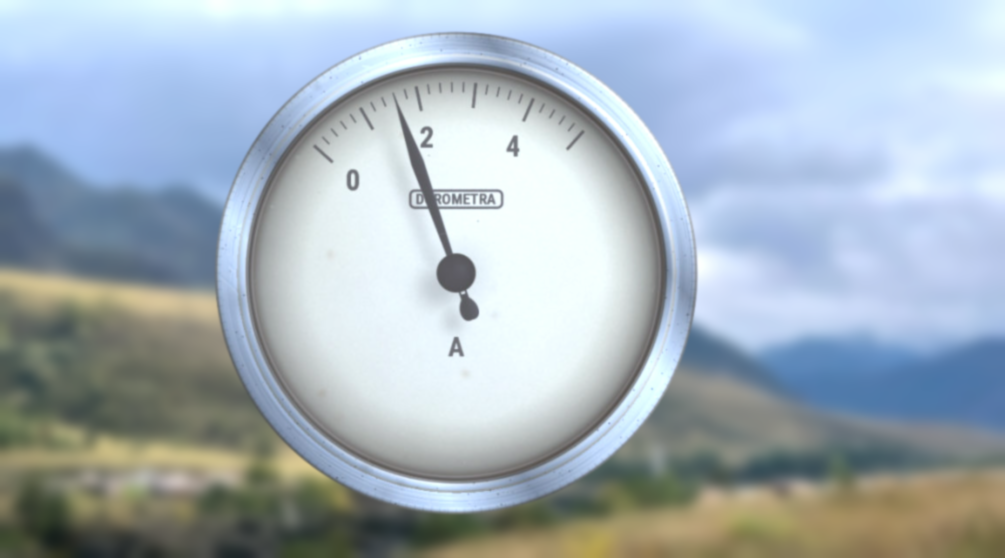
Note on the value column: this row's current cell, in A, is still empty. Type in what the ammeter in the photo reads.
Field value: 1.6 A
